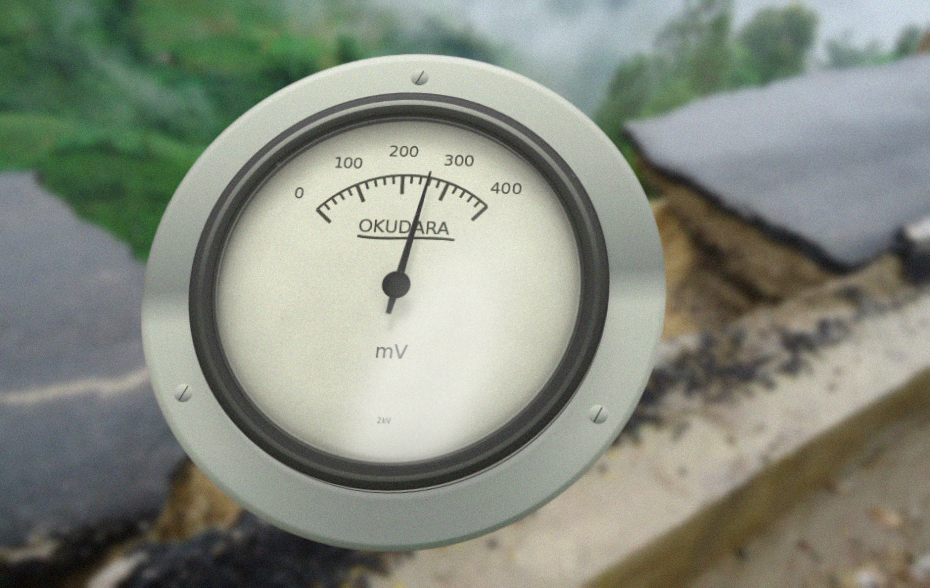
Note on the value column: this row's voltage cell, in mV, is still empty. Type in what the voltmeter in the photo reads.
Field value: 260 mV
